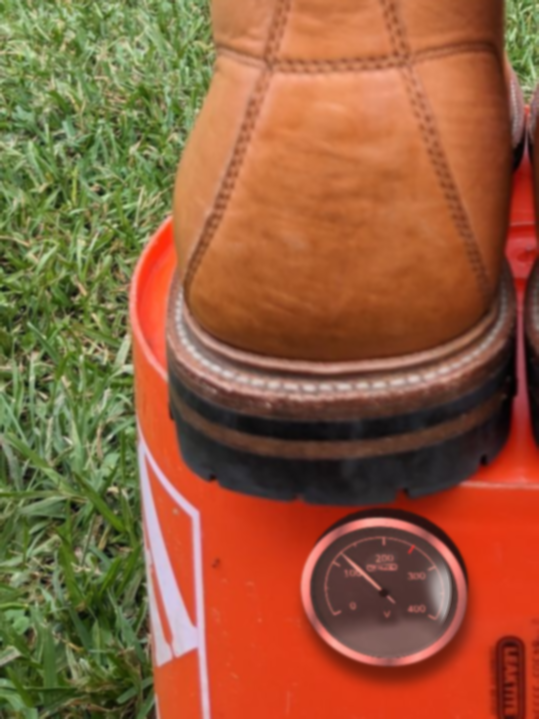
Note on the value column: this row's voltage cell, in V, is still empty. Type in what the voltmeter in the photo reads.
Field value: 125 V
